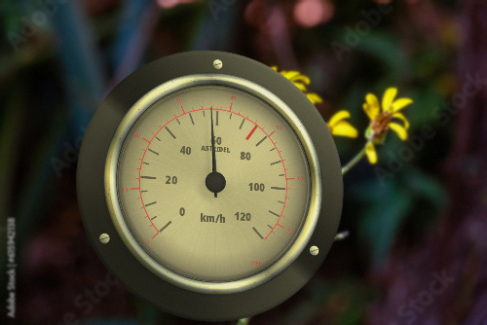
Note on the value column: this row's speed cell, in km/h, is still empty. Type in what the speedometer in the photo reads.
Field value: 57.5 km/h
